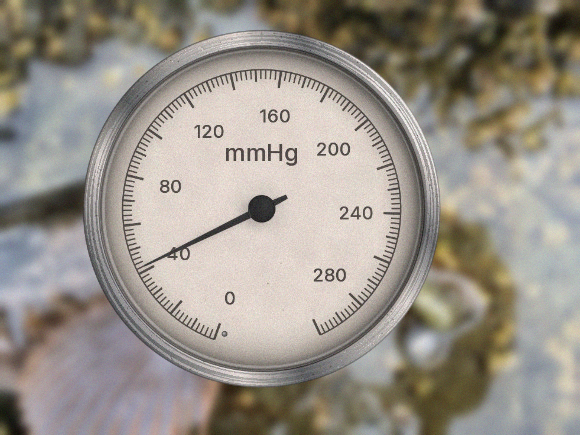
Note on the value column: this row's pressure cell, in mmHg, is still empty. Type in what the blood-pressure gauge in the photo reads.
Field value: 42 mmHg
